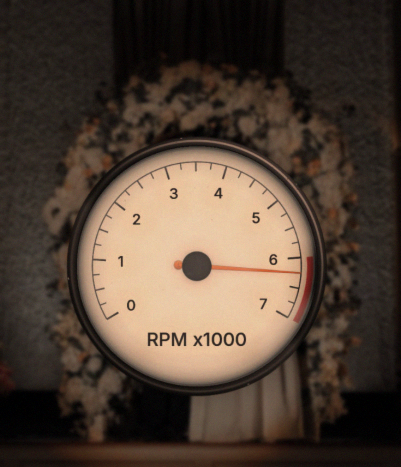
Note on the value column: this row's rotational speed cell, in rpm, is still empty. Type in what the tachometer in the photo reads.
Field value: 6250 rpm
